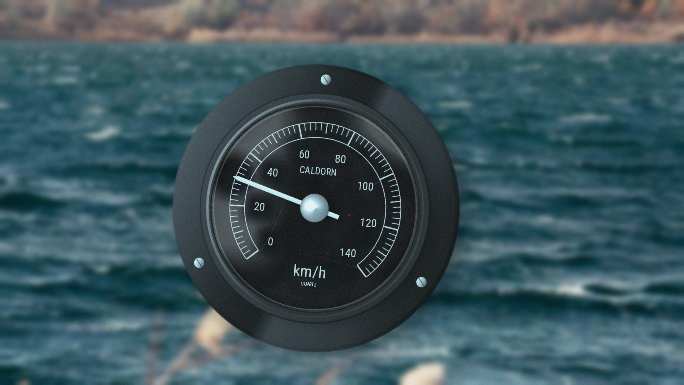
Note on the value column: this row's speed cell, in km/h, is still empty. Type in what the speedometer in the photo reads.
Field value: 30 km/h
